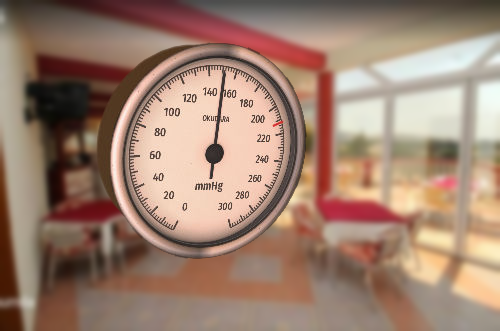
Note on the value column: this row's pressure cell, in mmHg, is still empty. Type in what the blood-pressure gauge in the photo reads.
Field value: 150 mmHg
